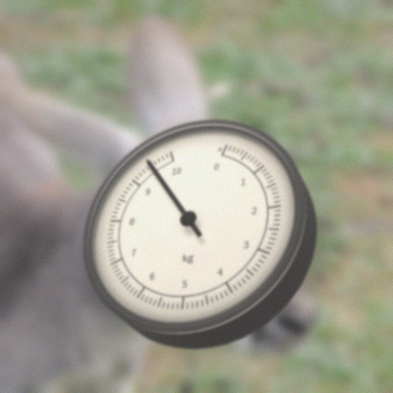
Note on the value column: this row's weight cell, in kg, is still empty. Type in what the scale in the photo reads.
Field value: 9.5 kg
